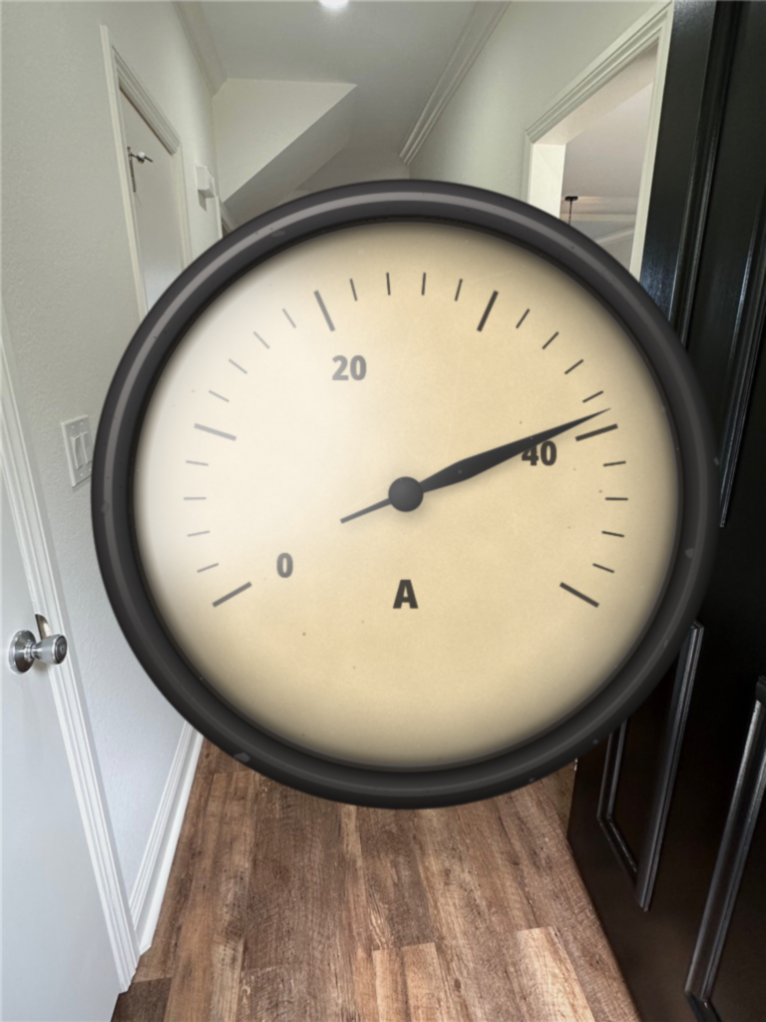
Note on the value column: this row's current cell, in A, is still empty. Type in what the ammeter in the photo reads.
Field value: 39 A
